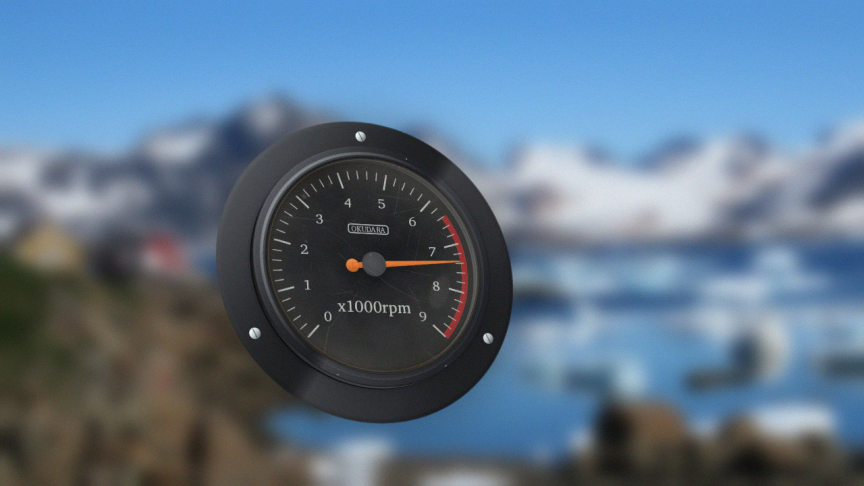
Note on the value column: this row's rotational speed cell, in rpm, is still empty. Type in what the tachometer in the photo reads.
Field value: 7400 rpm
